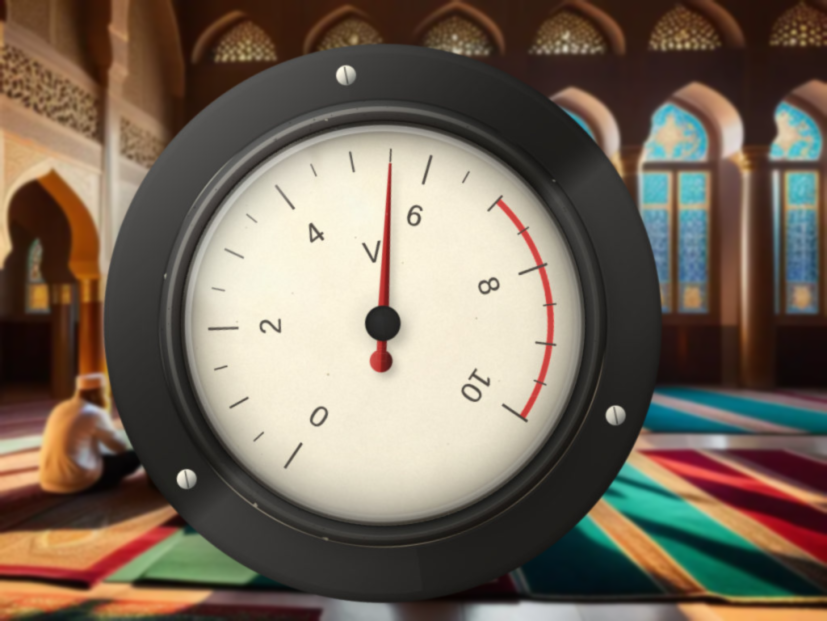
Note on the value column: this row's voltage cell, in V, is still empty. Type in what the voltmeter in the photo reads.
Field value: 5.5 V
